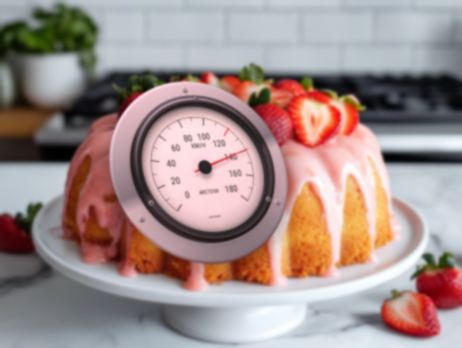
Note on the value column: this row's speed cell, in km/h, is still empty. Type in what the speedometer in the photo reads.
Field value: 140 km/h
